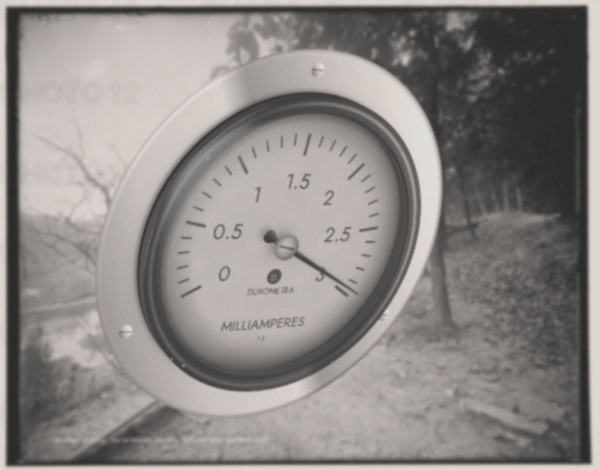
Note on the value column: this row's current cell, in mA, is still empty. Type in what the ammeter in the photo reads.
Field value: 2.95 mA
